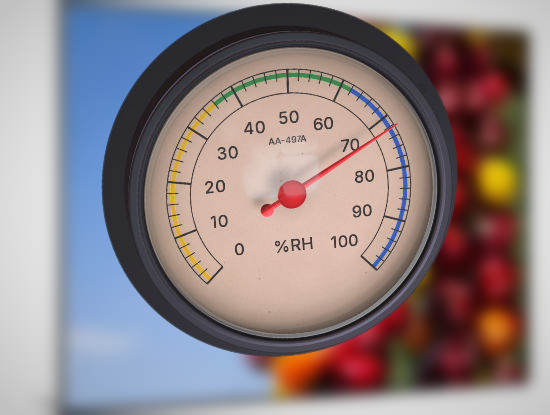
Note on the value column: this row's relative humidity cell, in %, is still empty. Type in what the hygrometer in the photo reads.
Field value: 72 %
